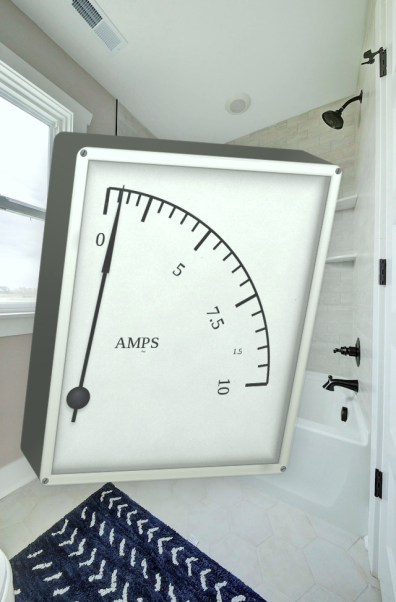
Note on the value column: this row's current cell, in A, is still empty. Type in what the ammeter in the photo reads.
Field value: 1 A
